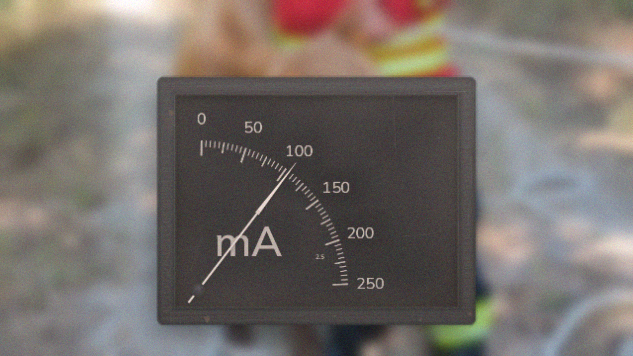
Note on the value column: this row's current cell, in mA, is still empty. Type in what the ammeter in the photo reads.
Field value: 105 mA
